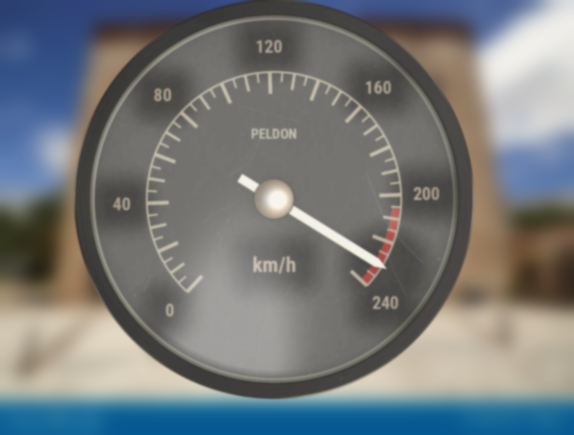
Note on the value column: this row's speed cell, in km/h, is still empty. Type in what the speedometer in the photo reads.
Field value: 230 km/h
